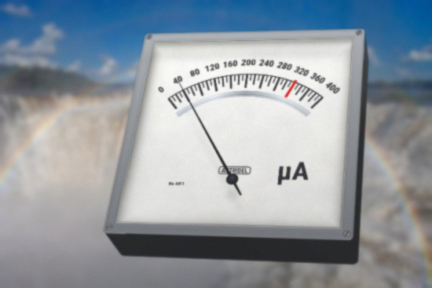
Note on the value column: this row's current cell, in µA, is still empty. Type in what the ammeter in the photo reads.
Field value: 40 µA
